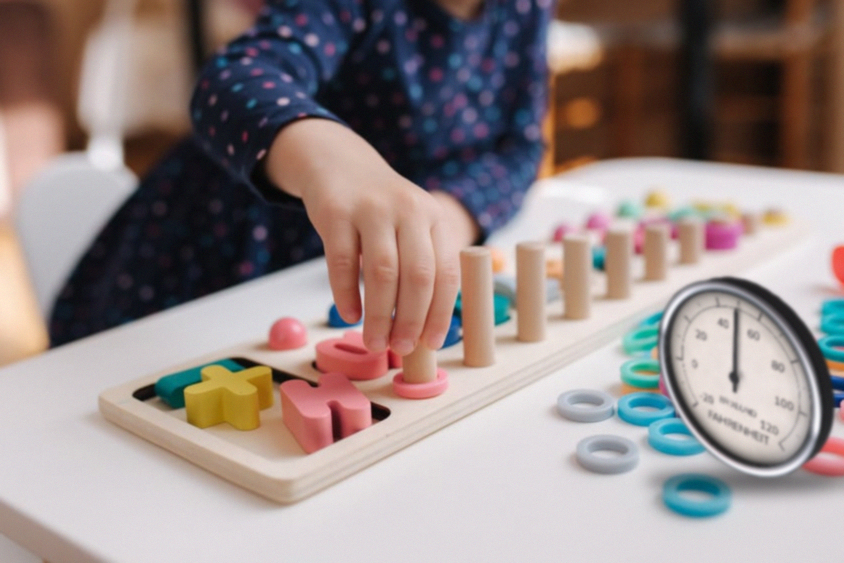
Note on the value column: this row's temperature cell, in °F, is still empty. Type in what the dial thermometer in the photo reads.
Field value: 50 °F
